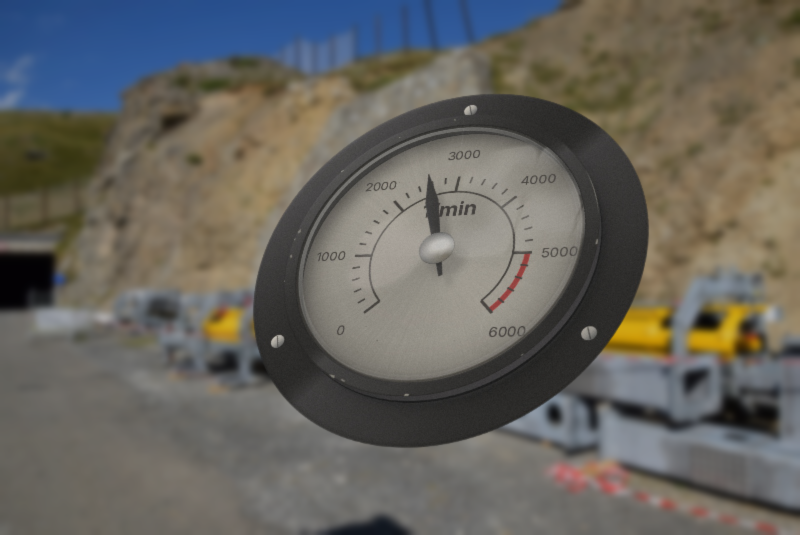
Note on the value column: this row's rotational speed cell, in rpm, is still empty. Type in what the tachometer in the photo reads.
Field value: 2600 rpm
